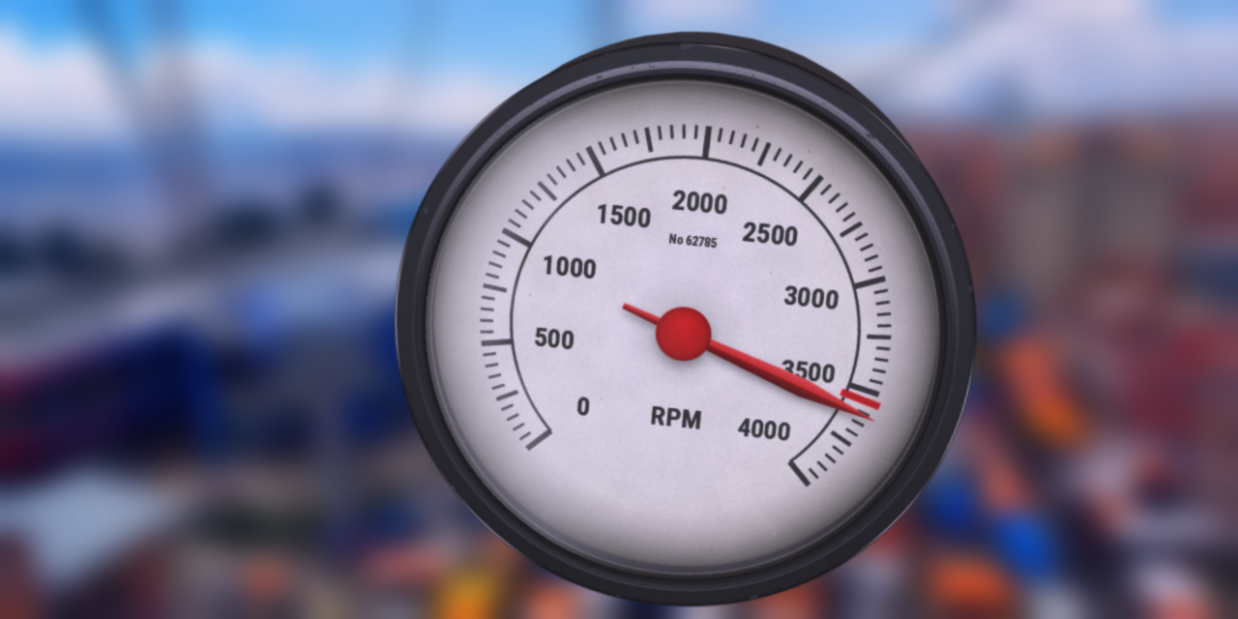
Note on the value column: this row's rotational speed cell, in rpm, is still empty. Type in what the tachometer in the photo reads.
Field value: 3600 rpm
